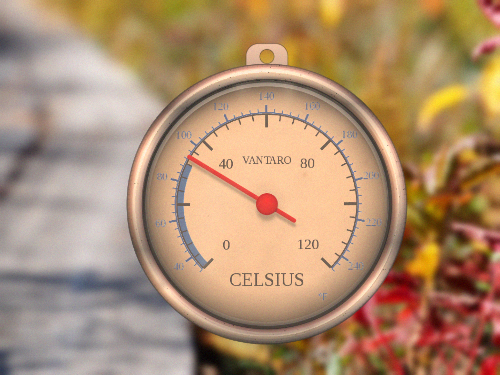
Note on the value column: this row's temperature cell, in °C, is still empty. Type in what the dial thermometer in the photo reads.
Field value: 34 °C
